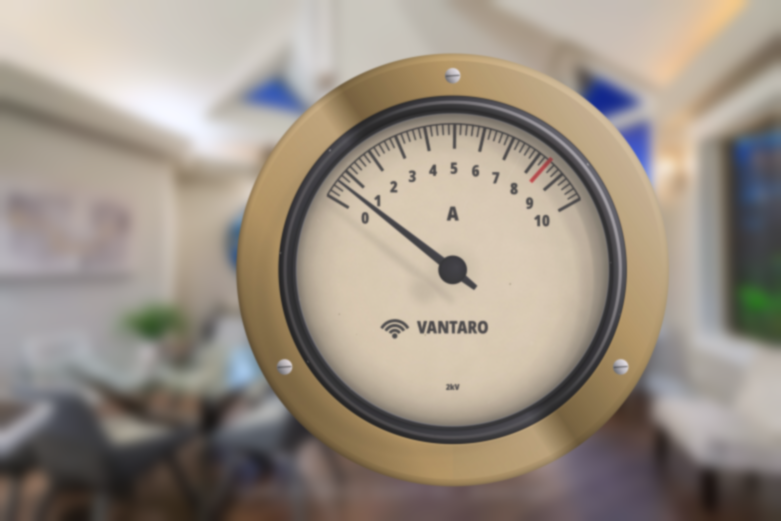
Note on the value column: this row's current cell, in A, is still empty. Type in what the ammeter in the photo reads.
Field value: 0.6 A
